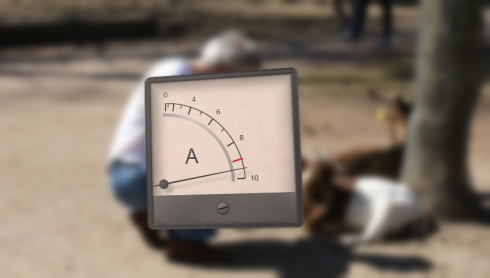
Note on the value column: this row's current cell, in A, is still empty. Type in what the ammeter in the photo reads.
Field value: 9.5 A
